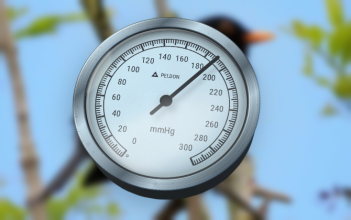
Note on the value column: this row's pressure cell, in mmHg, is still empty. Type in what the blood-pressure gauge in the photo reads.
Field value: 190 mmHg
